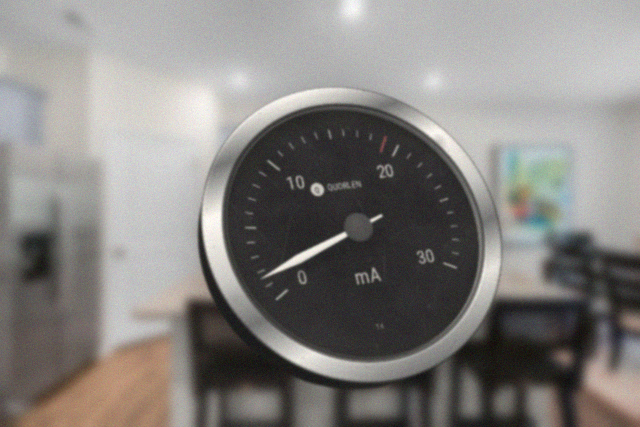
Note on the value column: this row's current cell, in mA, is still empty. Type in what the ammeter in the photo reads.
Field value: 1.5 mA
